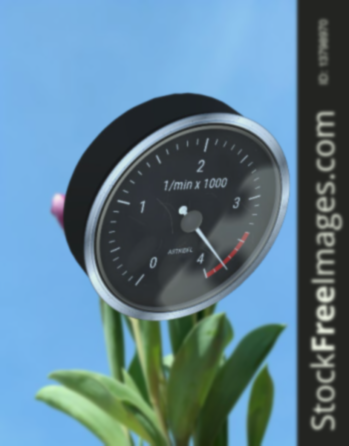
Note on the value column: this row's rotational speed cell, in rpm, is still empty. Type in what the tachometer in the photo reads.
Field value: 3800 rpm
